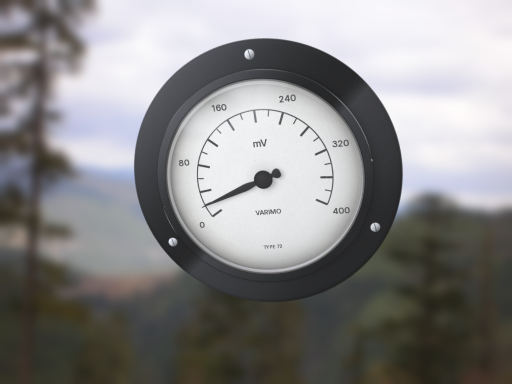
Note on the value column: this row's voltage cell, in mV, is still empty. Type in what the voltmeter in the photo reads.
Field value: 20 mV
